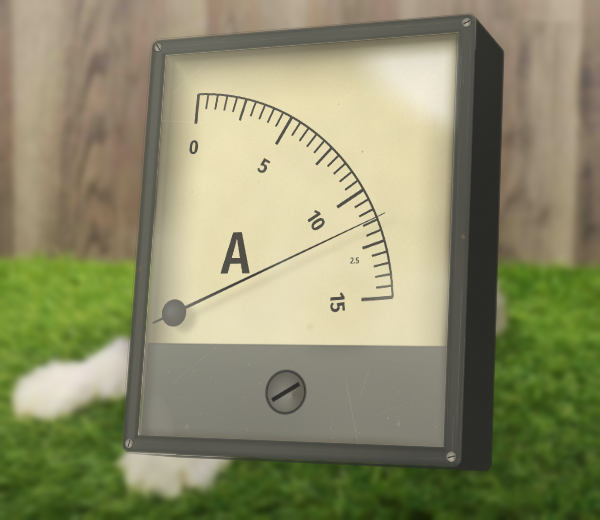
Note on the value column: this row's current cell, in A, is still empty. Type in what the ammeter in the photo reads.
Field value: 11.5 A
